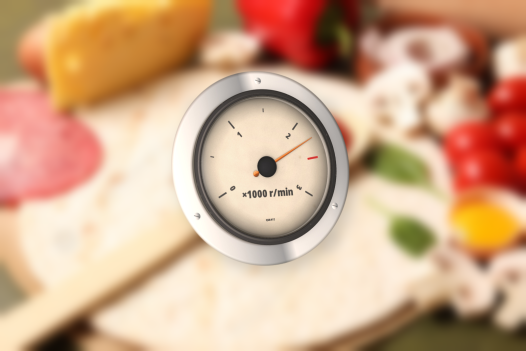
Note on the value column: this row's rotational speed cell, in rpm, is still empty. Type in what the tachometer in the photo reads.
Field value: 2250 rpm
